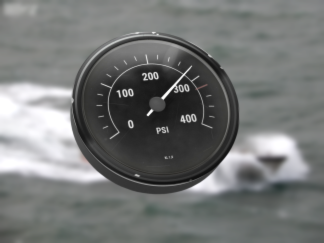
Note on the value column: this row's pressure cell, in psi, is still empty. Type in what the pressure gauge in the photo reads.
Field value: 280 psi
